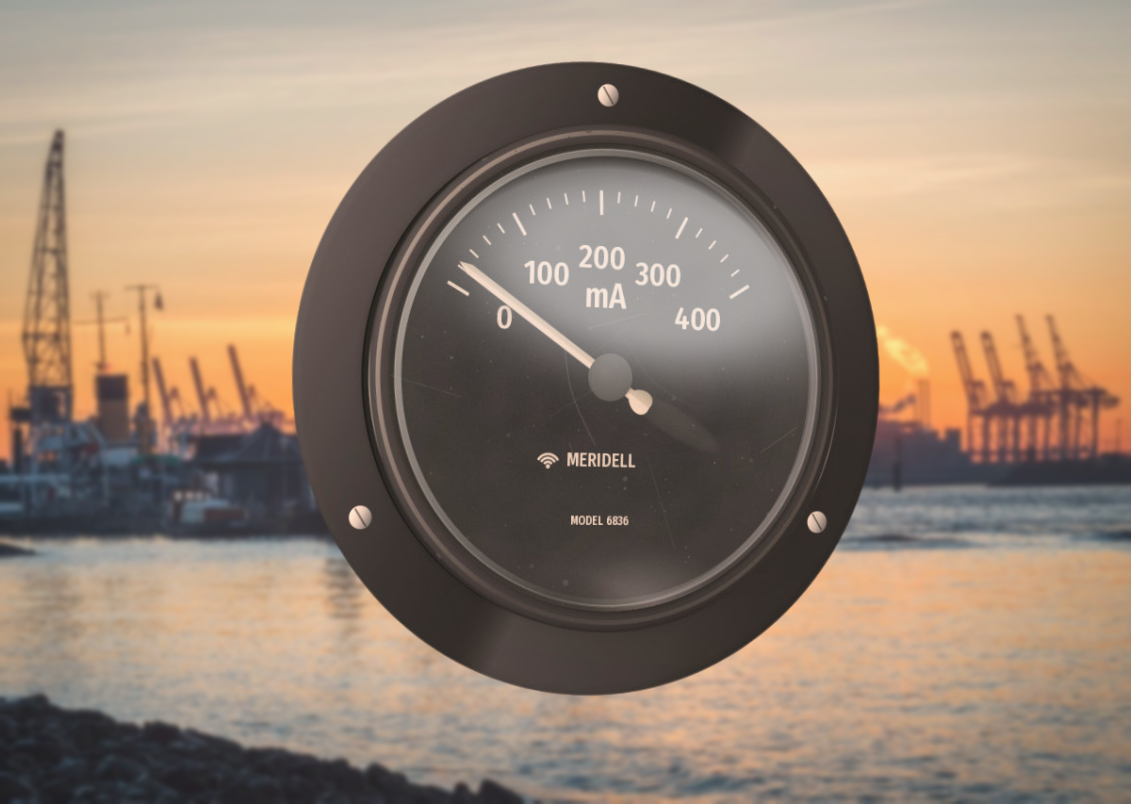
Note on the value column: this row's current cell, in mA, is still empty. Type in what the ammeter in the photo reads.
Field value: 20 mA
